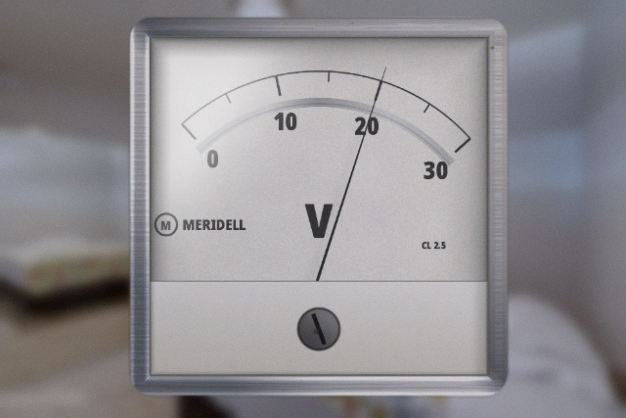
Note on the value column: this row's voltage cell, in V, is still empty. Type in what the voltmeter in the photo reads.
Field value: 20 V
